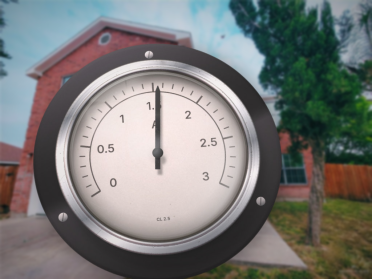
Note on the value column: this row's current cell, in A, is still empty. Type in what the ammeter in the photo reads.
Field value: 1.55 A
